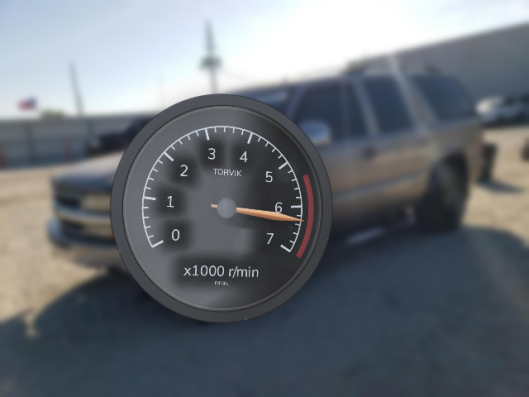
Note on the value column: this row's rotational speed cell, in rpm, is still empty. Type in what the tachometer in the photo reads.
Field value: 6300 rpm
